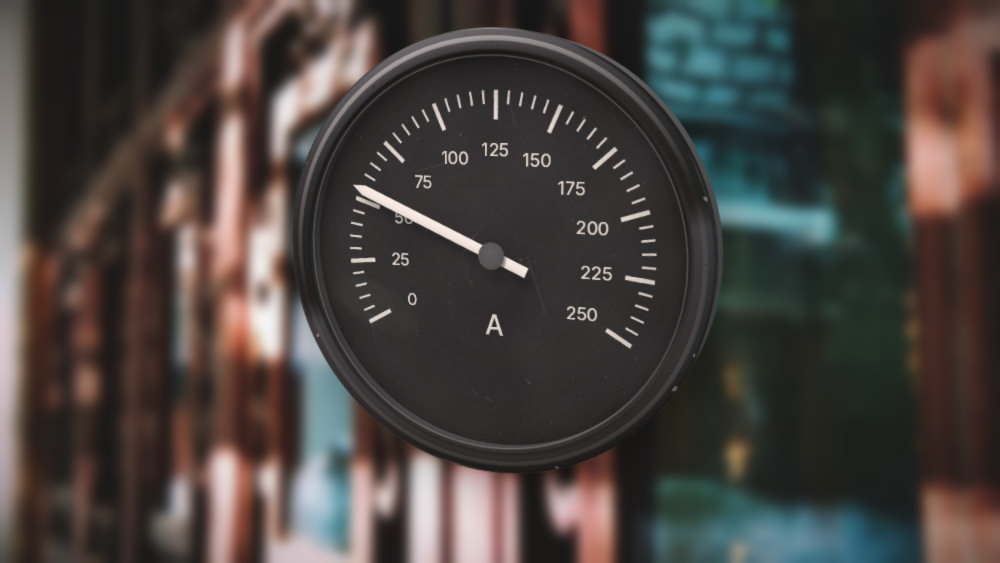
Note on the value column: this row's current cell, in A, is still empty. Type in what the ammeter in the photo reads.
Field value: 55 A
